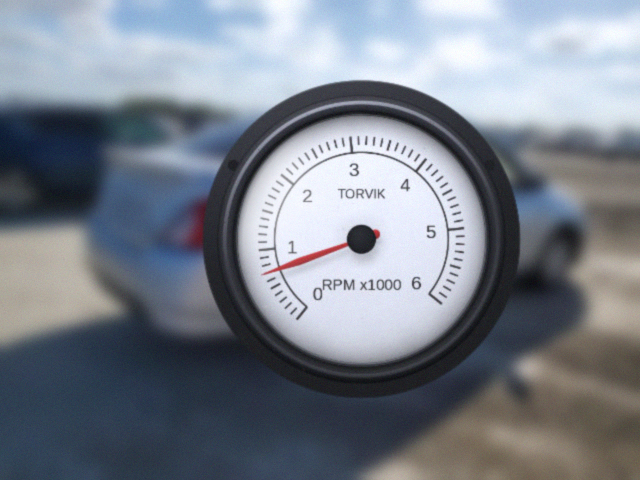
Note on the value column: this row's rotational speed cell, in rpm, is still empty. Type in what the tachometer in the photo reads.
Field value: 700 rpm
